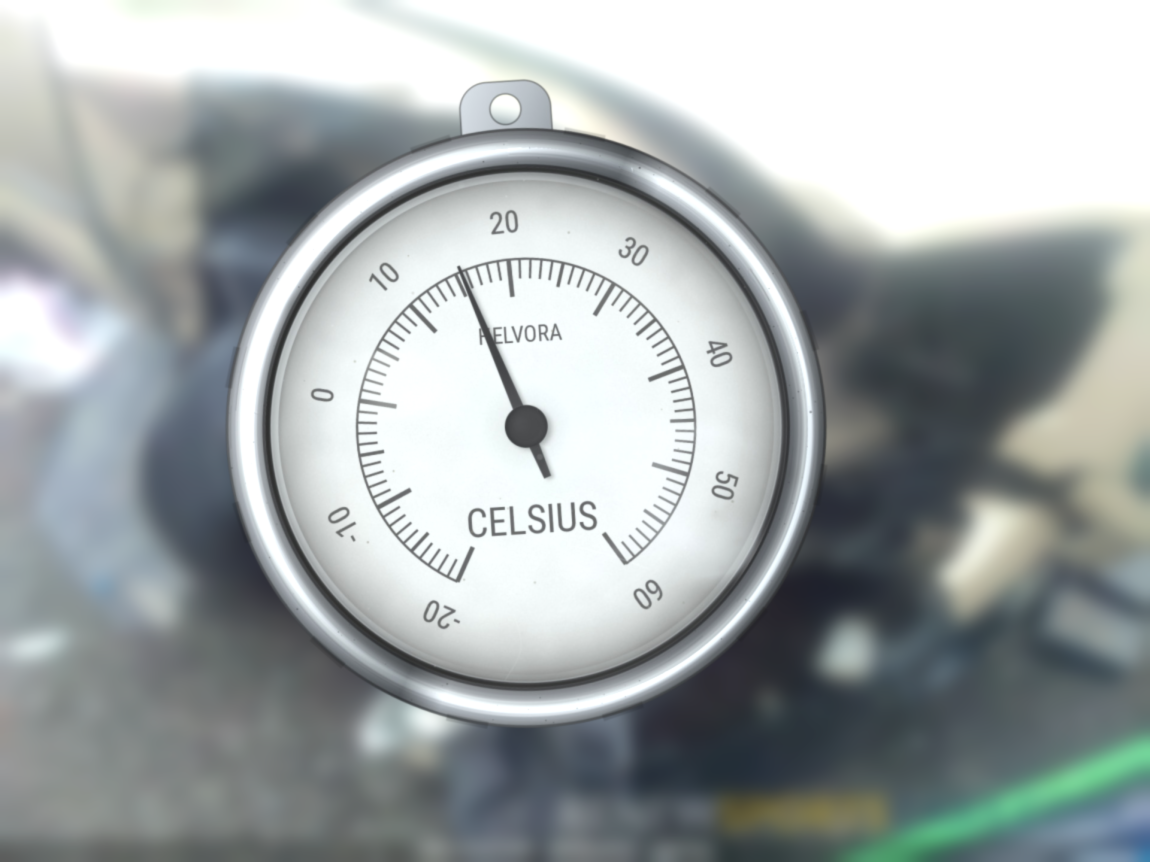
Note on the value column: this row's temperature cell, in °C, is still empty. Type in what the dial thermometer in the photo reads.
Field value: 15.5 °C
